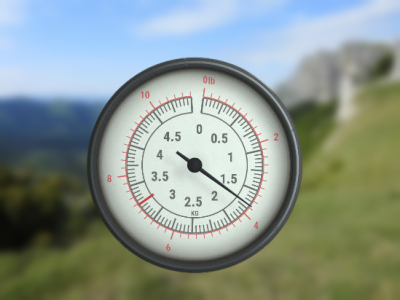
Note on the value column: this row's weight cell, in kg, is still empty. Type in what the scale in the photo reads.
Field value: 1.7 kg
